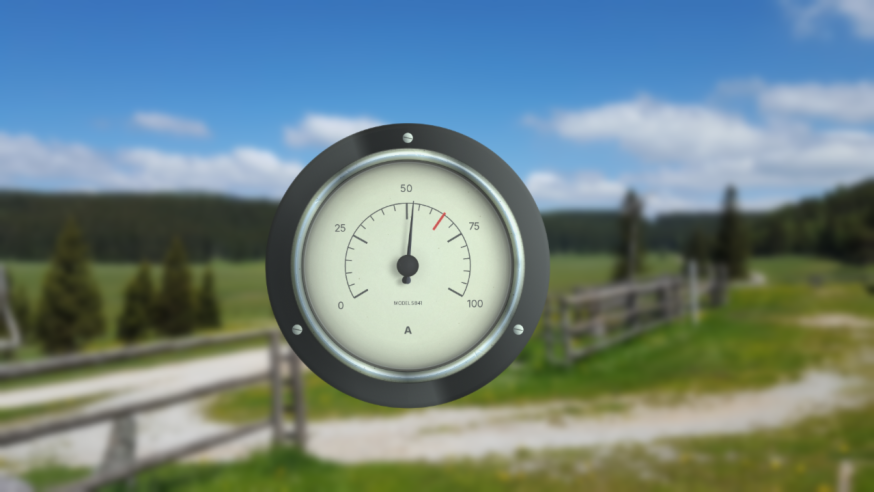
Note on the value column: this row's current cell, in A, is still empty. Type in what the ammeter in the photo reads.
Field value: 52.5 A
